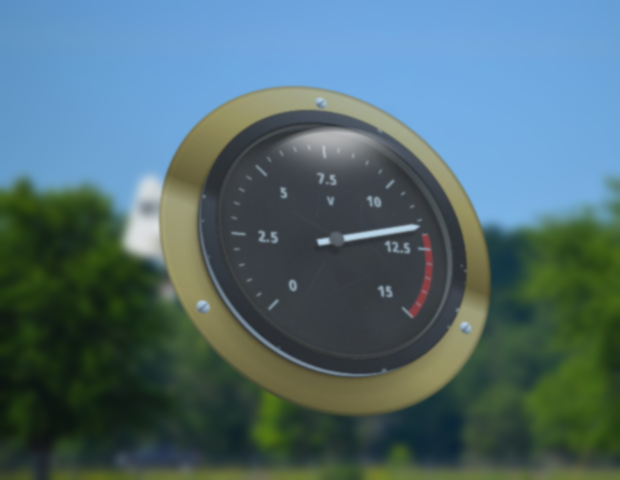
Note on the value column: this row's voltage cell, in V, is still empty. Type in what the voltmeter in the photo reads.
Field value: 11.75 V
